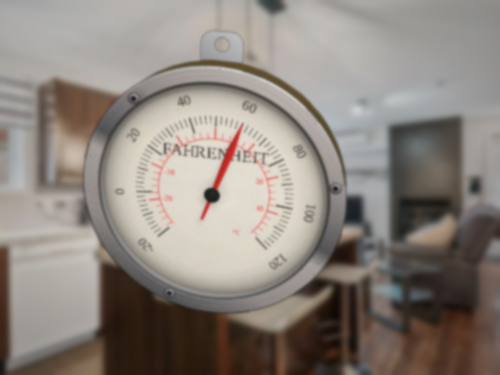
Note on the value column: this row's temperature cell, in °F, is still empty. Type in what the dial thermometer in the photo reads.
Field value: 60 °F
